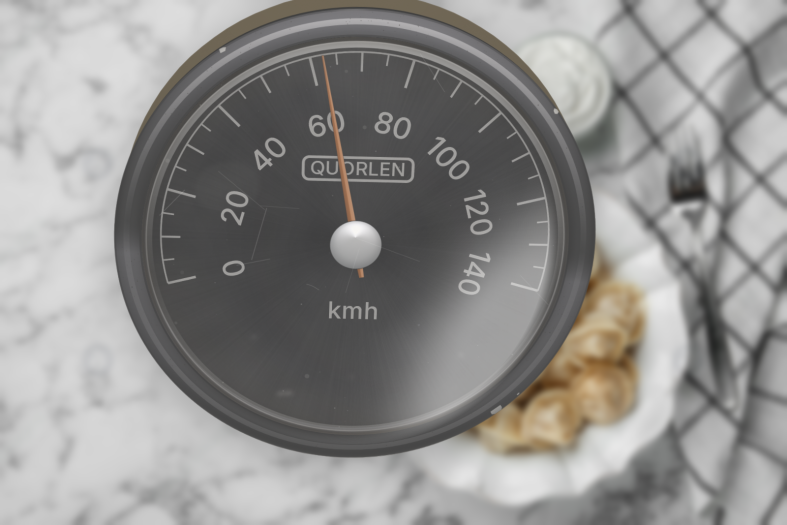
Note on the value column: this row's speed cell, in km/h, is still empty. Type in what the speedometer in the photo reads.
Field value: 62.5 km/h
